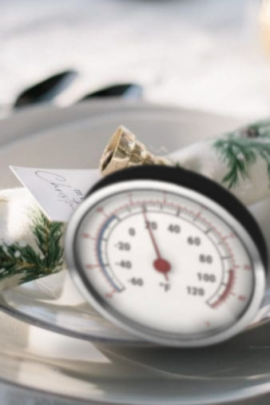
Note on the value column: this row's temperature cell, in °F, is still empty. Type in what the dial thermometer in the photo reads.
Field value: 20 °F
